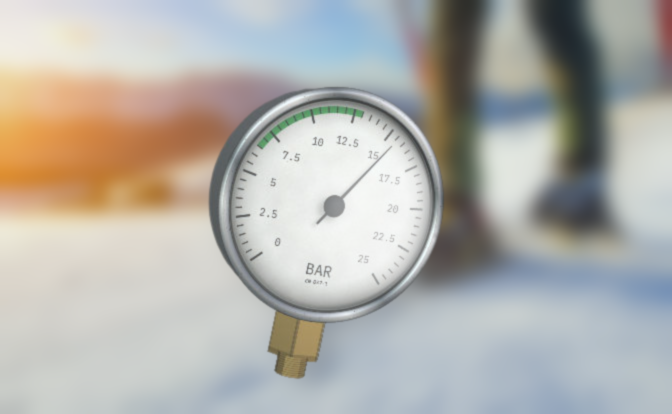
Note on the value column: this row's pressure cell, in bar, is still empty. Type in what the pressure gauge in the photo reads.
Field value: 15.5 bar
